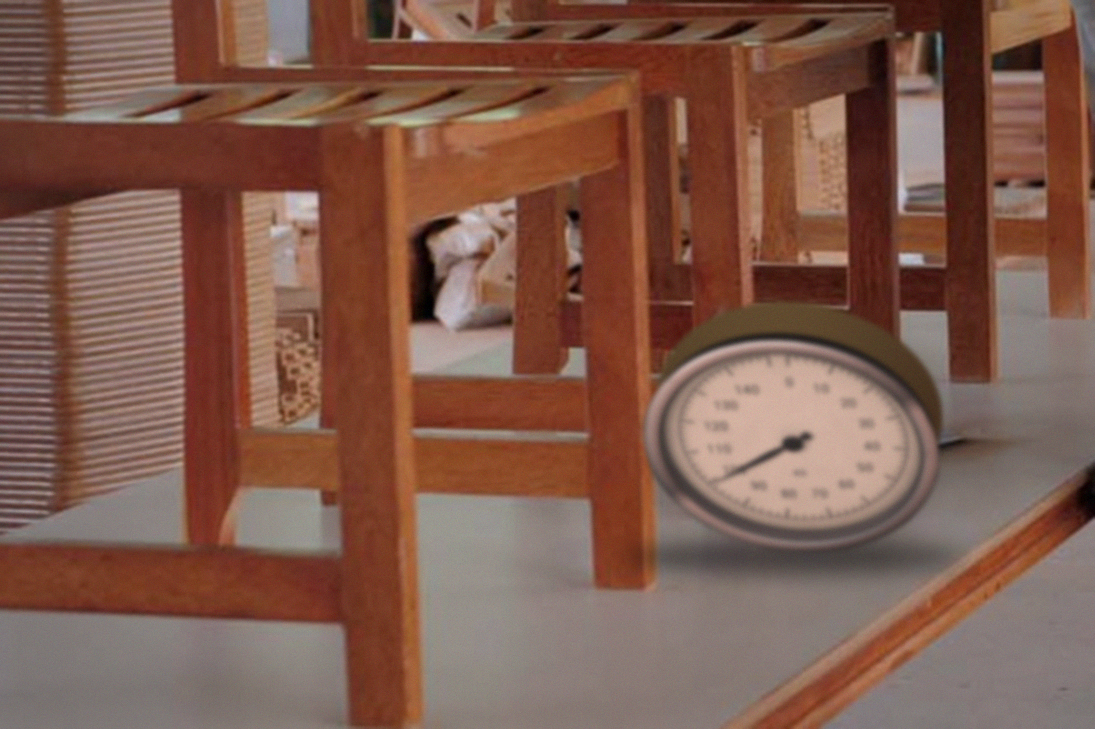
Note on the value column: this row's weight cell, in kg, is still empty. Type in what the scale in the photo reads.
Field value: 100 kg
